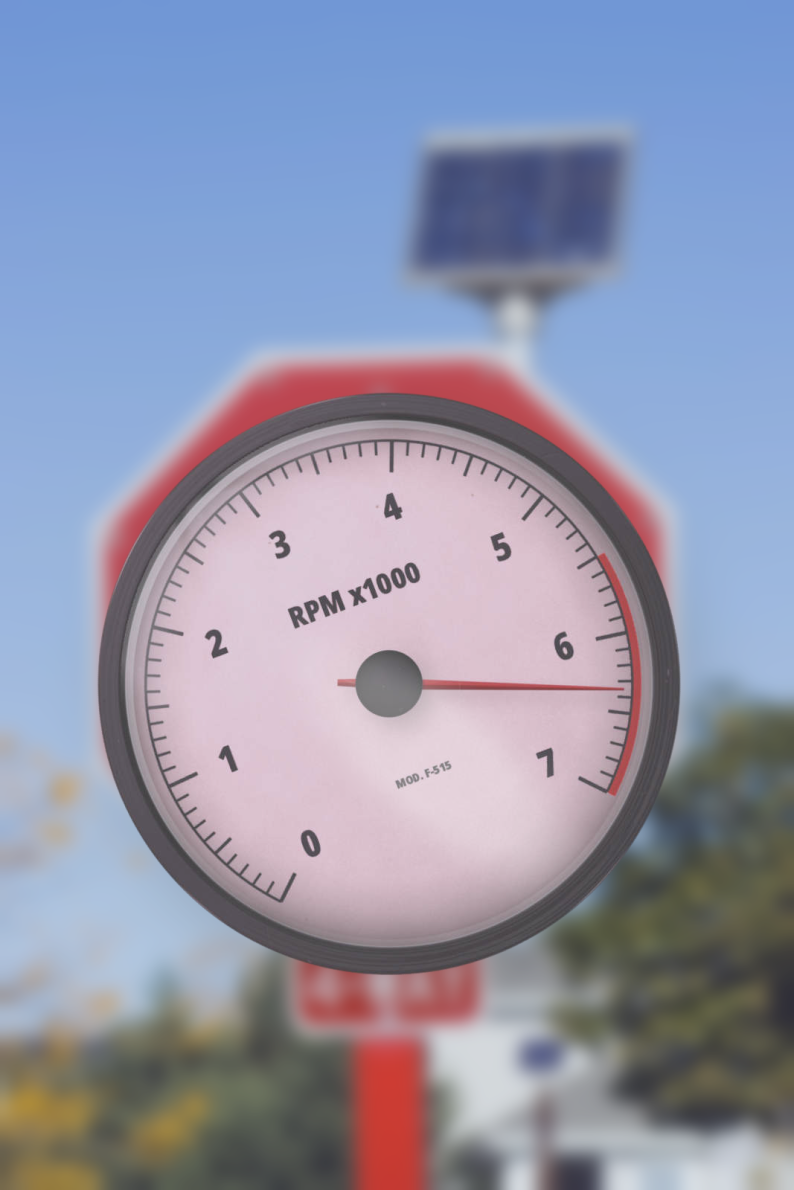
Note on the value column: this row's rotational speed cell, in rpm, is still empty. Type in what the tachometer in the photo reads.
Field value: 6350 rpm
